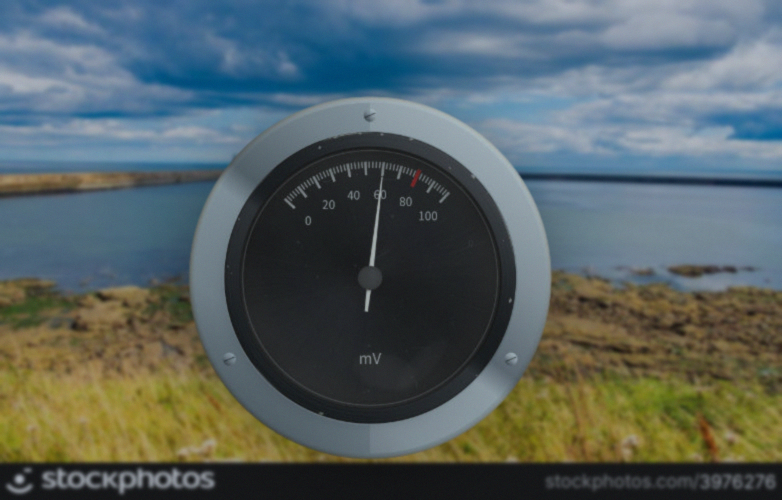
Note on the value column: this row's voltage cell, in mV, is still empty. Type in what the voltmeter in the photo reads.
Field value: 60 mV
